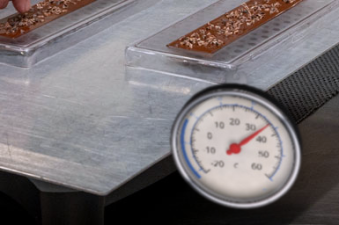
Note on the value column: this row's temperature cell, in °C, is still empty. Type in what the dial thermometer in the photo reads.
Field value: 35 °C
